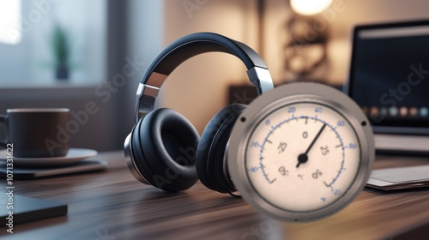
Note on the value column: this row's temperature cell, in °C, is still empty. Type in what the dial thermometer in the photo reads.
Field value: 10 °C
